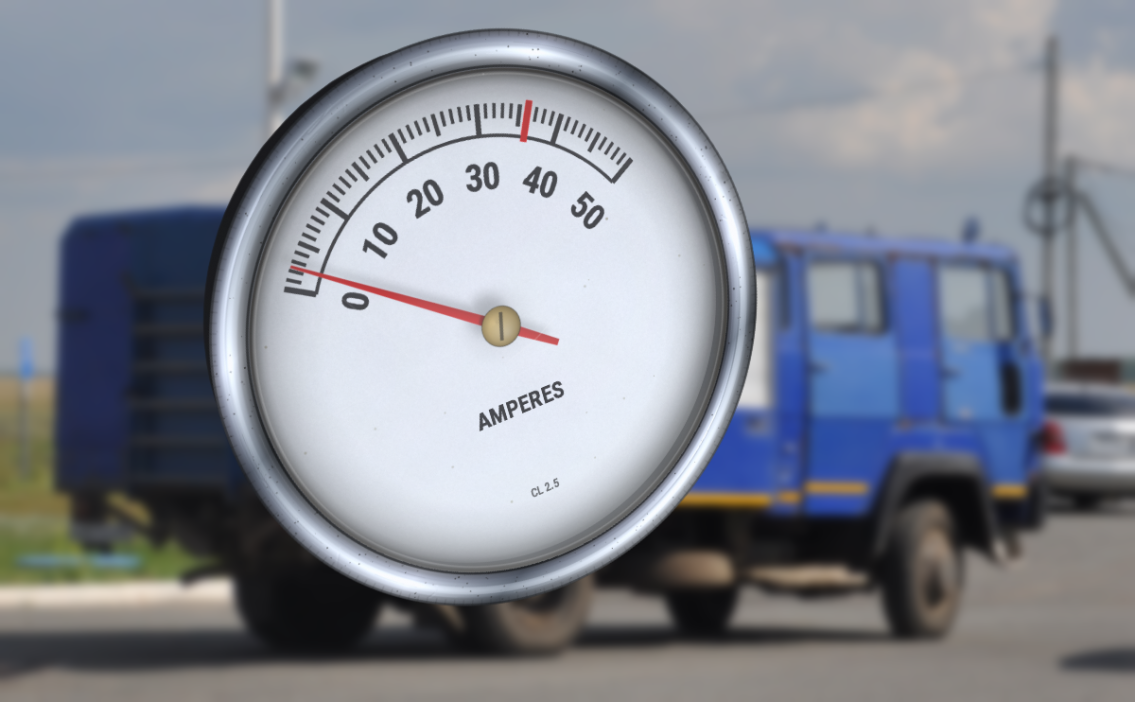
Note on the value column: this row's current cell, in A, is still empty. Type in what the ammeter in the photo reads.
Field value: 2.5 A
